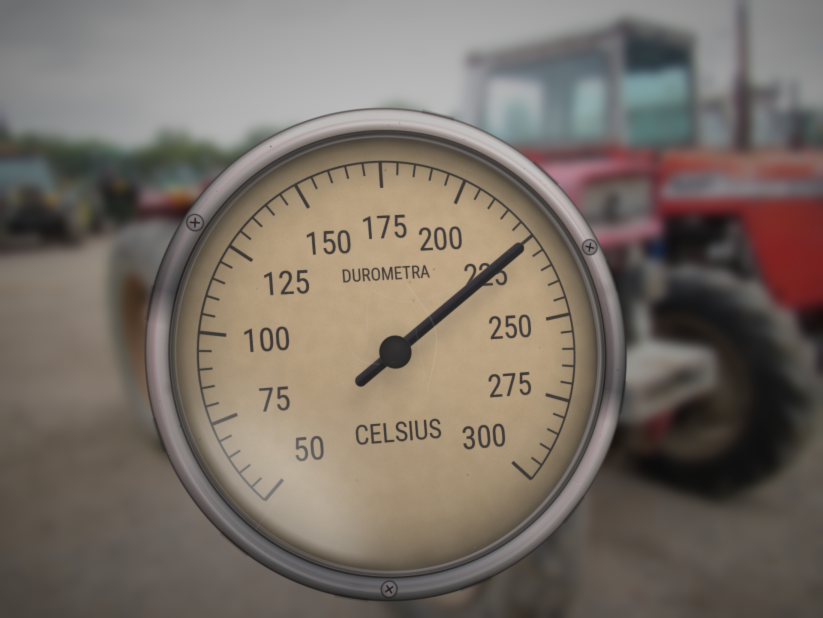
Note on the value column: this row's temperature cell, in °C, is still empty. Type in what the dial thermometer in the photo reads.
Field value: 225 °C
